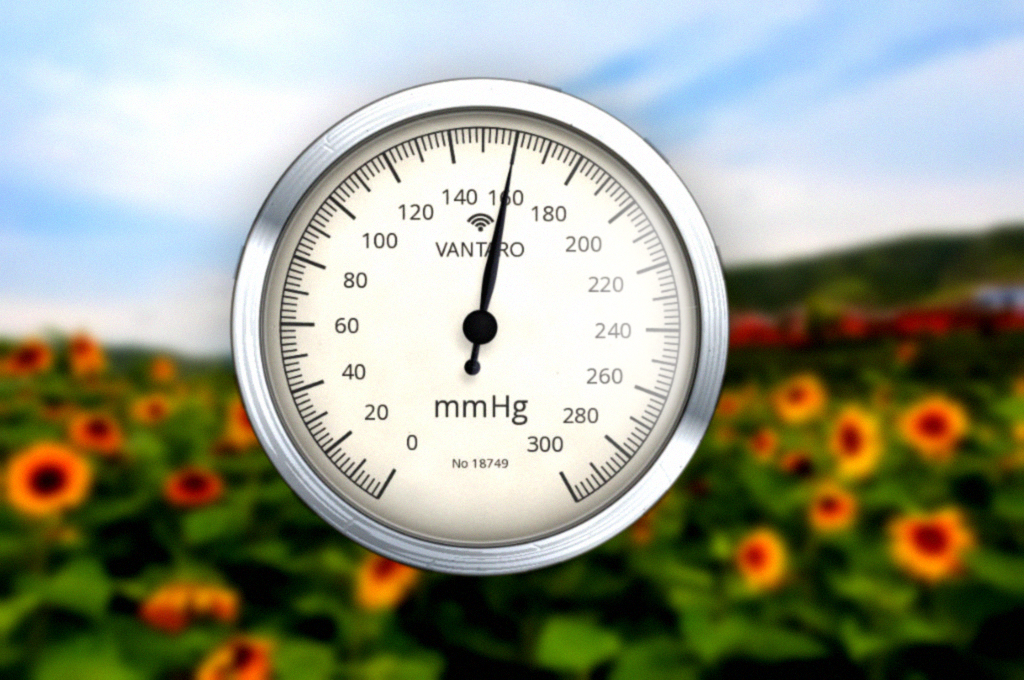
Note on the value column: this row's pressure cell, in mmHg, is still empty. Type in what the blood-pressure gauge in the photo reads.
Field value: 160 mmHg
